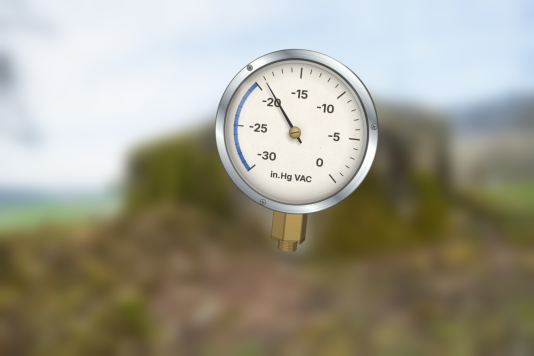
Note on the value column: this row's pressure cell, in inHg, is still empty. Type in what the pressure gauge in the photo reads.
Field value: -19 inHg
